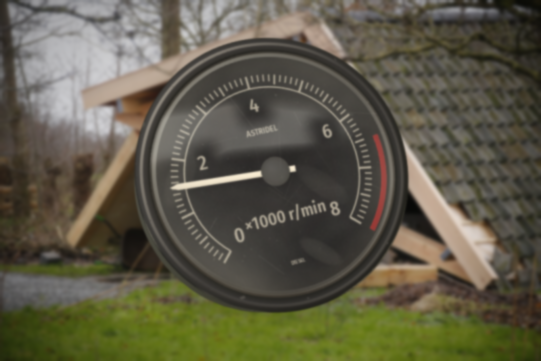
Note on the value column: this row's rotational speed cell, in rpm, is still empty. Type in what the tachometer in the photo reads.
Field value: 1500 rpm
